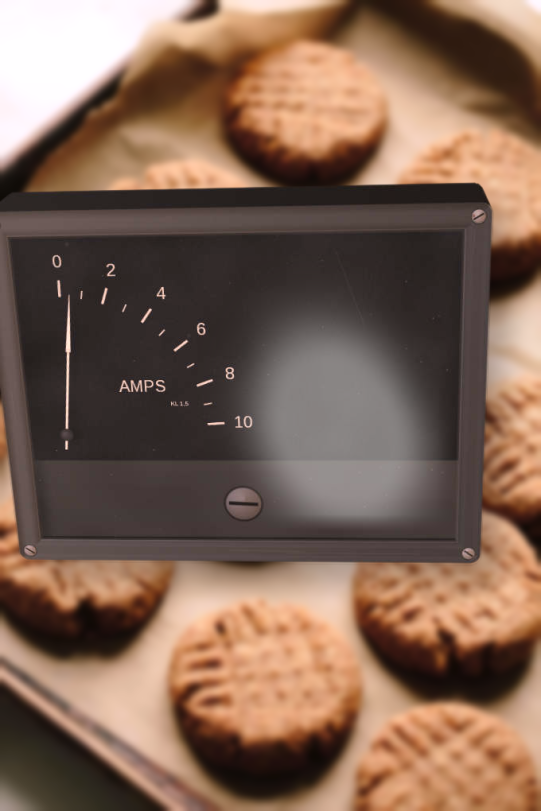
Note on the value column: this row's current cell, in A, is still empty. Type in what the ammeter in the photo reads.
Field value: 0.5 A
